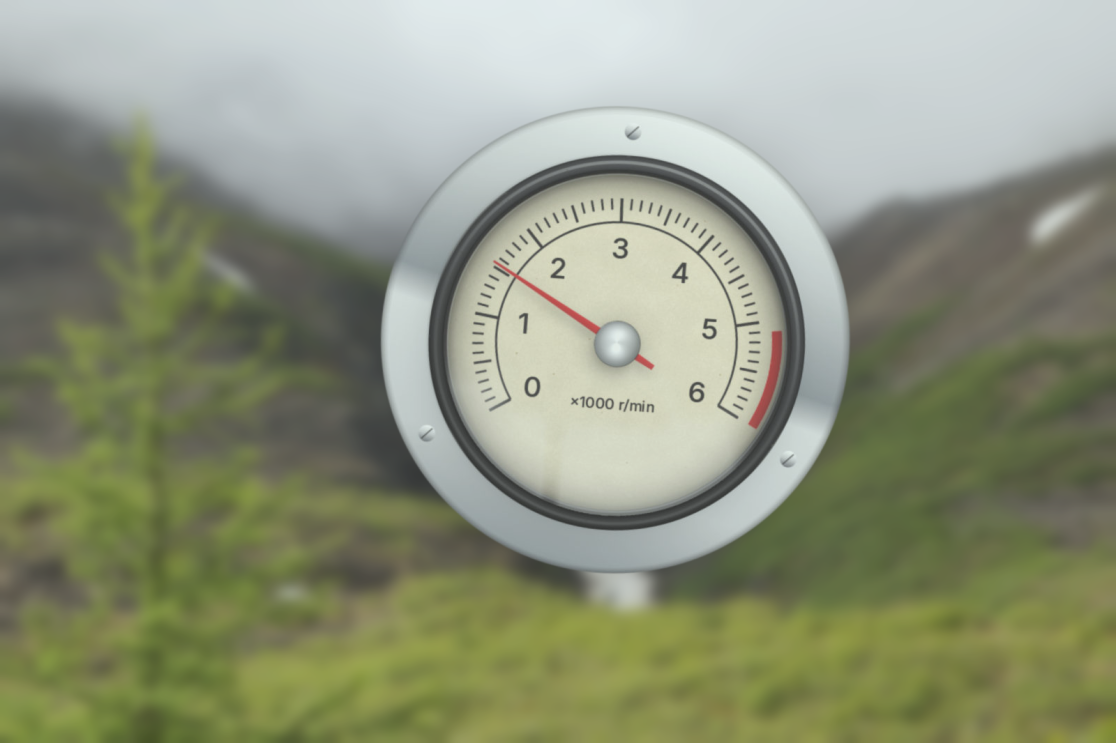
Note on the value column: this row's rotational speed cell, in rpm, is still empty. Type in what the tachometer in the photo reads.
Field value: 1550 rpm
